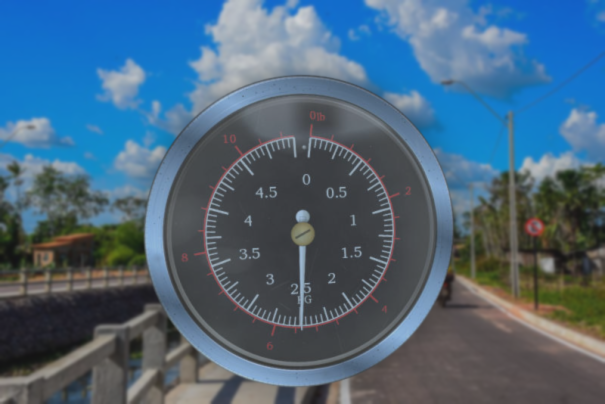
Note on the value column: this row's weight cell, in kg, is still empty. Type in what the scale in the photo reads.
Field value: 2.5 kg
